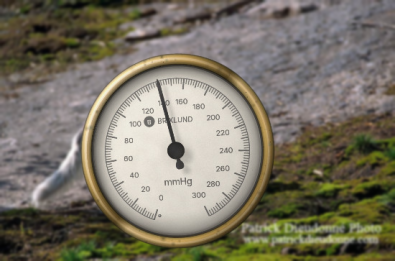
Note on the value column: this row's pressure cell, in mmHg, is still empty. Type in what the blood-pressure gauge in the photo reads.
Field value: 140 mmHg
